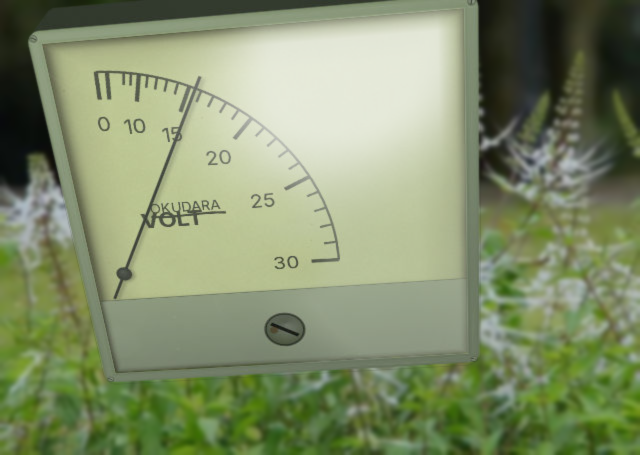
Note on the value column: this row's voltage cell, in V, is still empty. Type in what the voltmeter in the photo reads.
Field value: 15.5 V
